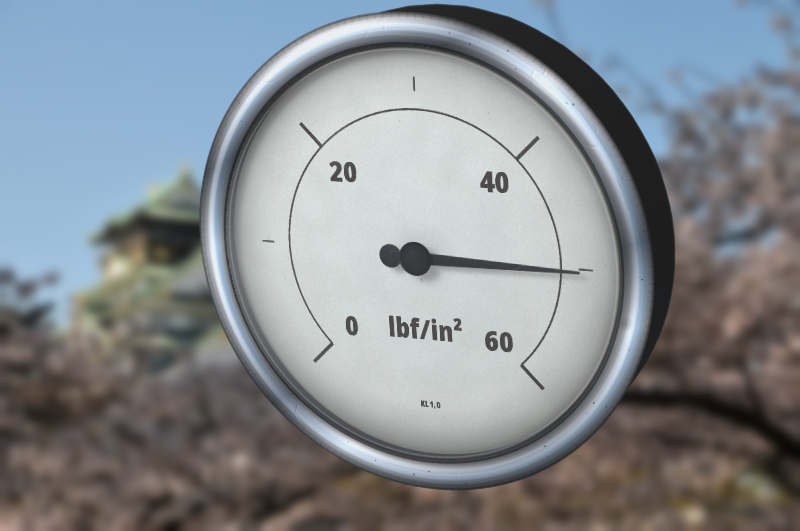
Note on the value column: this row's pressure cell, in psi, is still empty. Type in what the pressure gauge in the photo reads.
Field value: 50 psi
